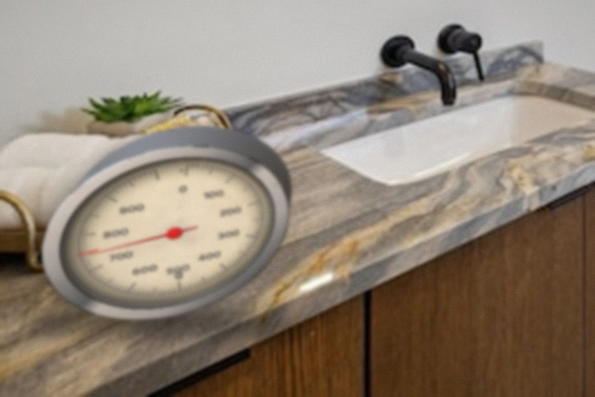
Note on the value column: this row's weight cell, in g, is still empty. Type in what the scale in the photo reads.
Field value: 750 g
